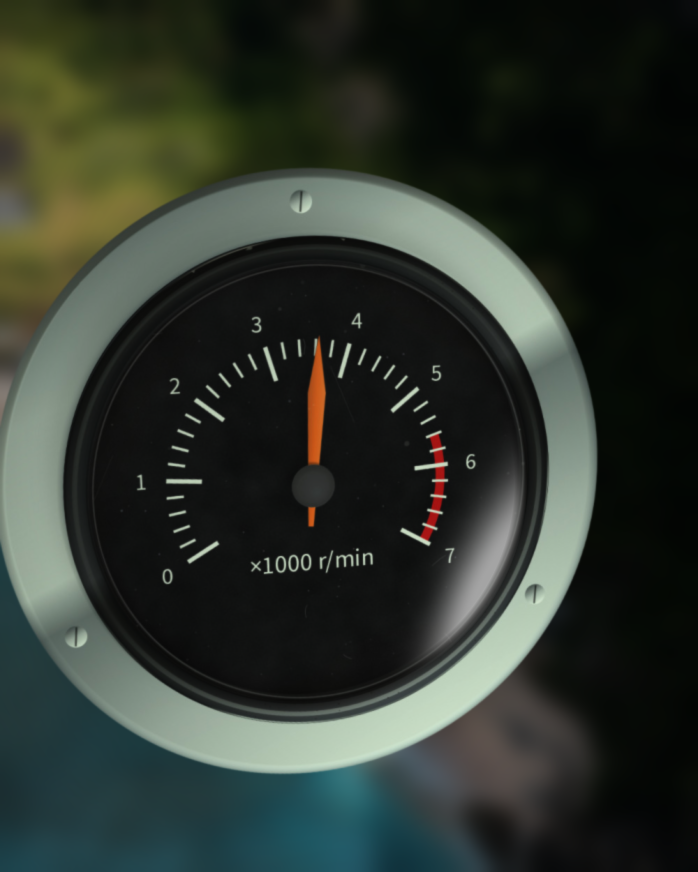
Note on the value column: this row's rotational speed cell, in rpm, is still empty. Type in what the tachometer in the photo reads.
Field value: 3600 rpm
